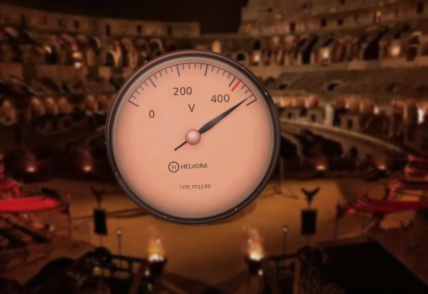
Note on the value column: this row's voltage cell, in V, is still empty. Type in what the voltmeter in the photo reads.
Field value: 480 V
